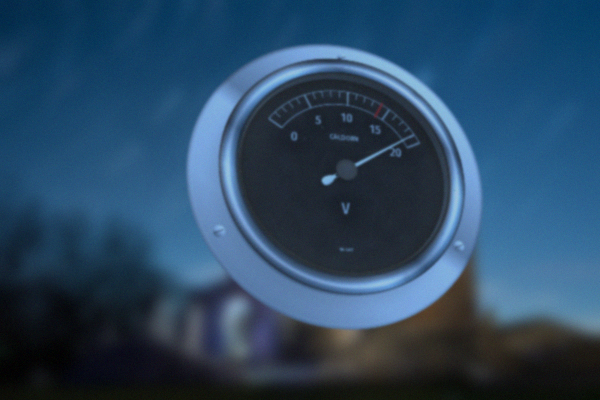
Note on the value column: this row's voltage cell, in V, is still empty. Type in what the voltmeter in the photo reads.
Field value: 19 V
